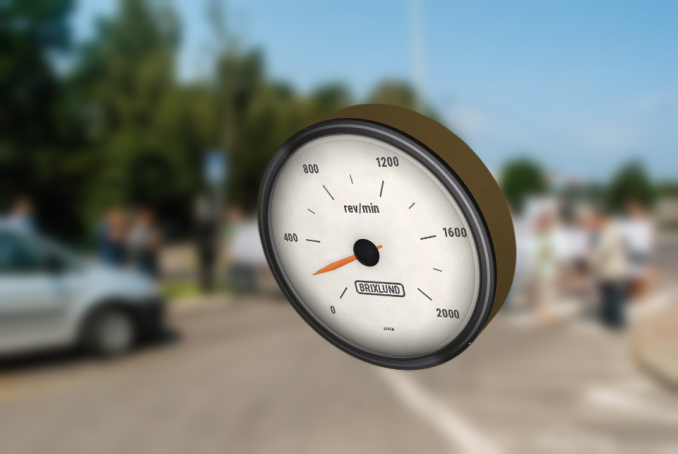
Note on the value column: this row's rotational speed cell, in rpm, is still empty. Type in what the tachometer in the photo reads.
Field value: 200 rpm
